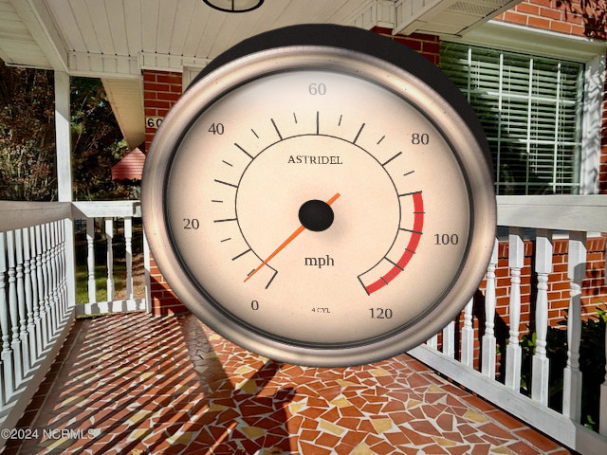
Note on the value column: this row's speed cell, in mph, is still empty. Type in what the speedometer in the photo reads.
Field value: 5 mph
